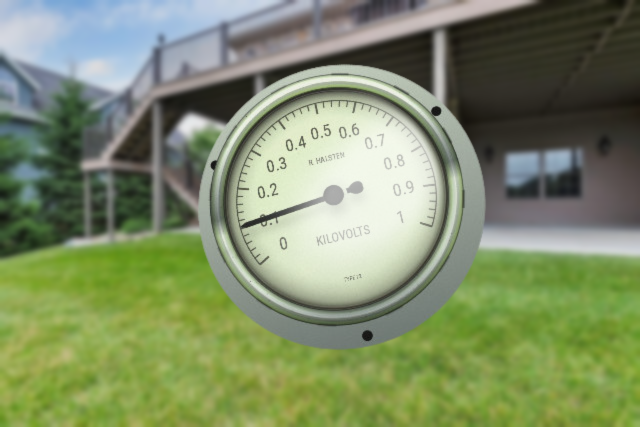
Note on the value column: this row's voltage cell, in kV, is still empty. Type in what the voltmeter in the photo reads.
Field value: 0.1 kV
